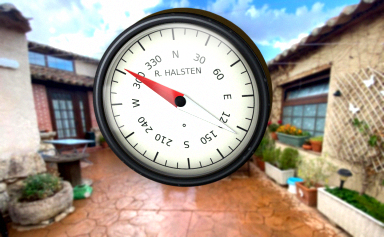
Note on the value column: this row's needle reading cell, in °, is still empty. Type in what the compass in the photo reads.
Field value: 305 °
